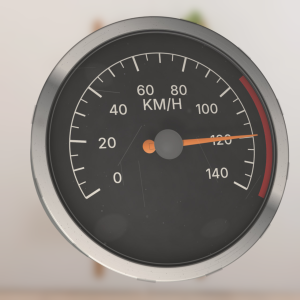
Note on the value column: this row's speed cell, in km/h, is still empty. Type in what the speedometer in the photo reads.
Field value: 120 km/h
